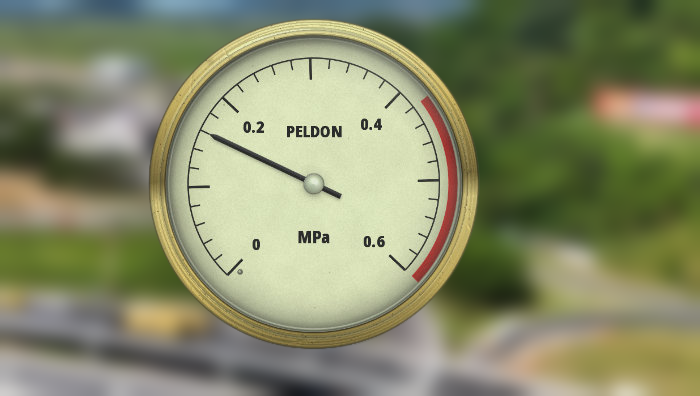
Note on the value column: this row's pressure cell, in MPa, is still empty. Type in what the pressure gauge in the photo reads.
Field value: 0.16 MPa
